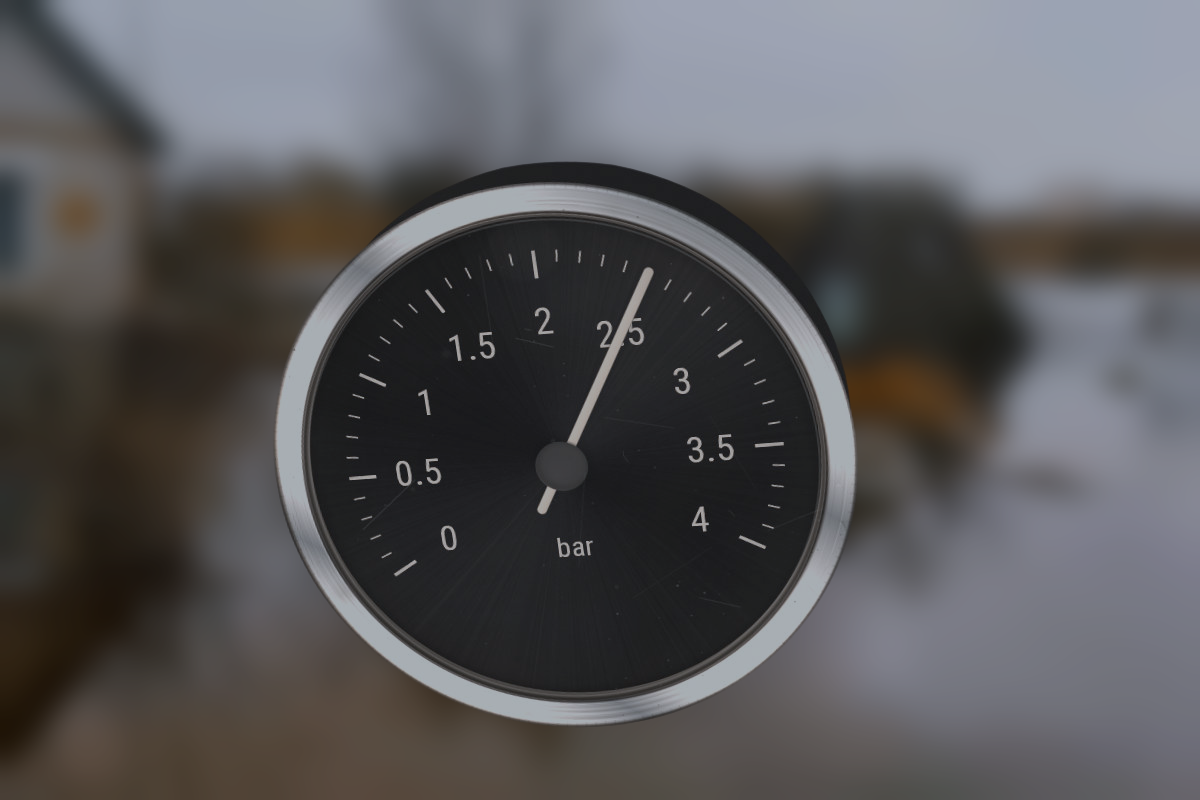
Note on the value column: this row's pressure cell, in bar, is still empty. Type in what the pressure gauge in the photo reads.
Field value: 2.5 bar
